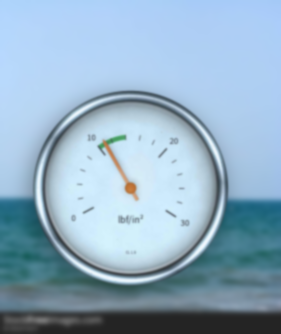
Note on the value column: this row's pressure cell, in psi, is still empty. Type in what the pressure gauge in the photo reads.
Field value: 11 psi
